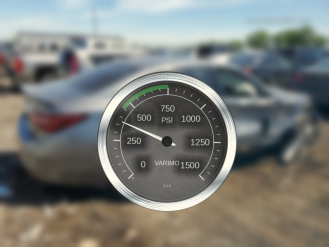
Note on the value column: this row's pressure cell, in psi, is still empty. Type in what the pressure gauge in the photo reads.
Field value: 375 psi
